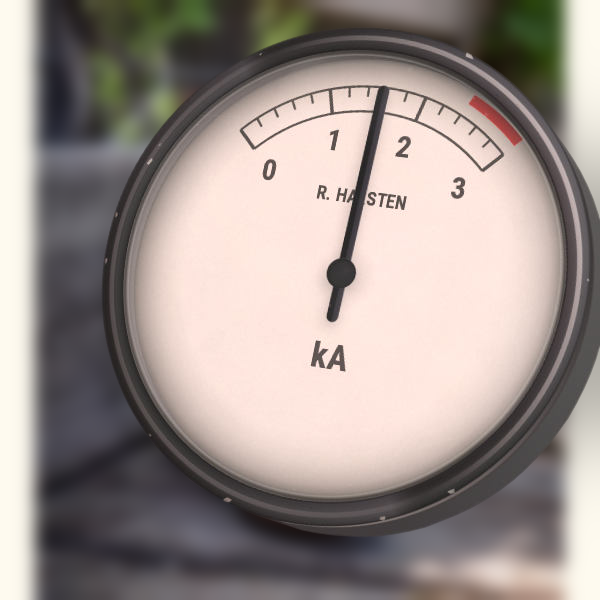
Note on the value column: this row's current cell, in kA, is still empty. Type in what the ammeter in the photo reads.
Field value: 1.6 kA
